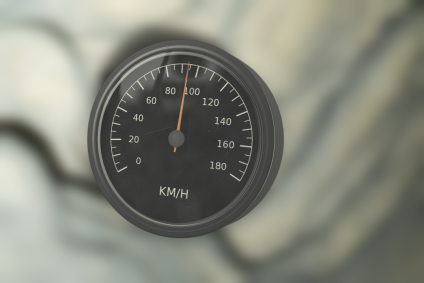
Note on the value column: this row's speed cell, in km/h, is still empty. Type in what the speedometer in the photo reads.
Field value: 95 km/h
